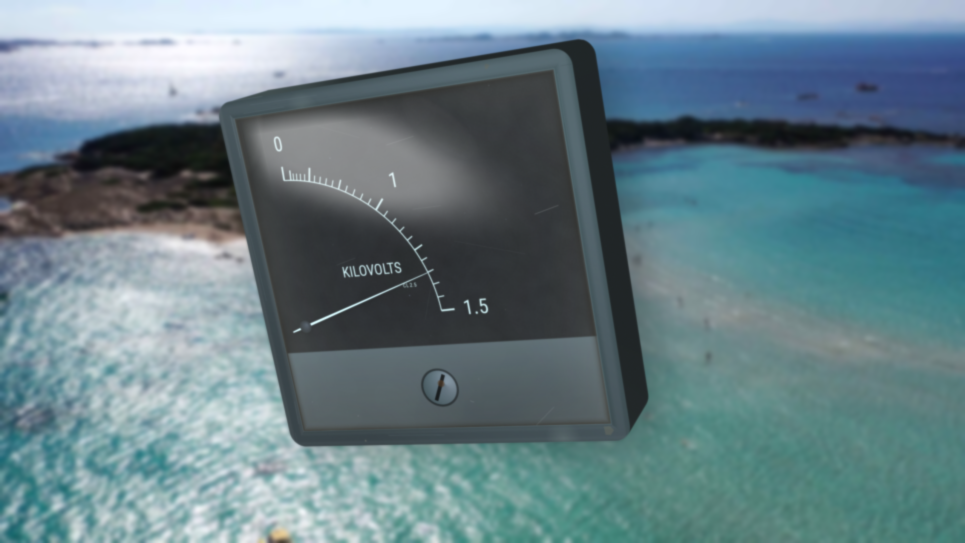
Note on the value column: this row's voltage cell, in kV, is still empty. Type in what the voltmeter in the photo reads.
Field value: 1.35 kV
